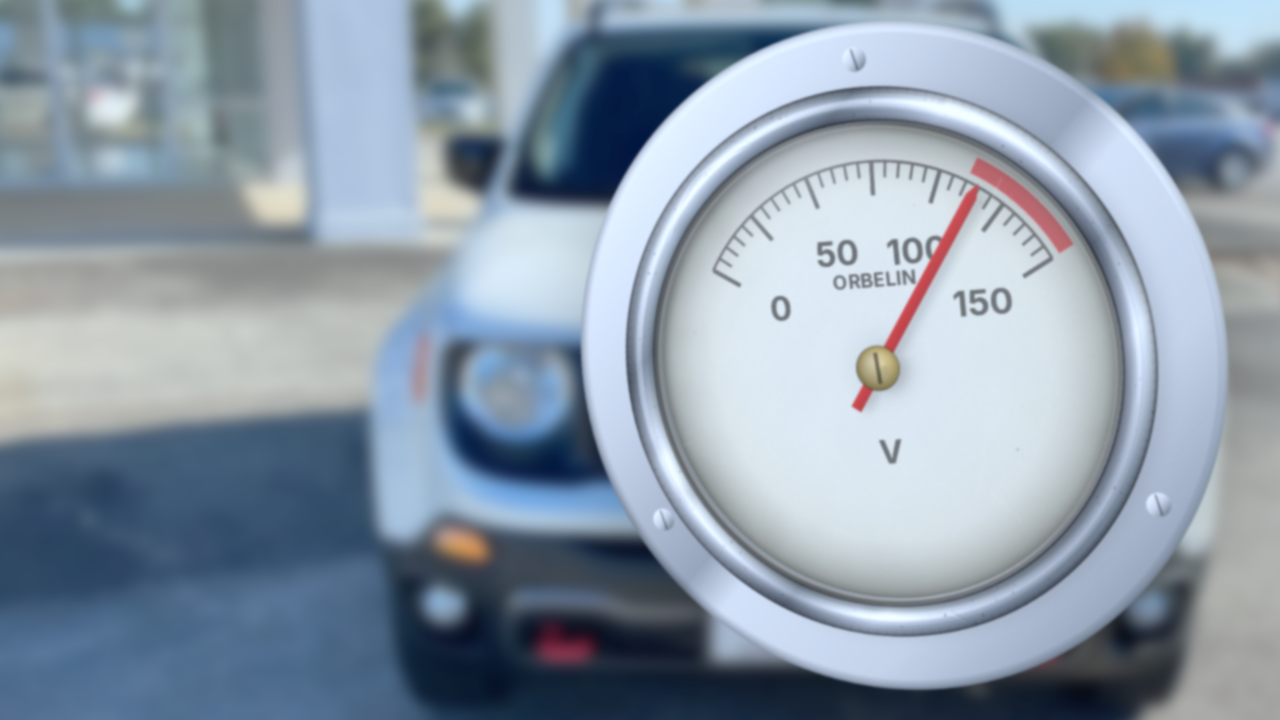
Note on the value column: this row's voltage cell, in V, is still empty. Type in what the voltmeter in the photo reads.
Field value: 115 V
